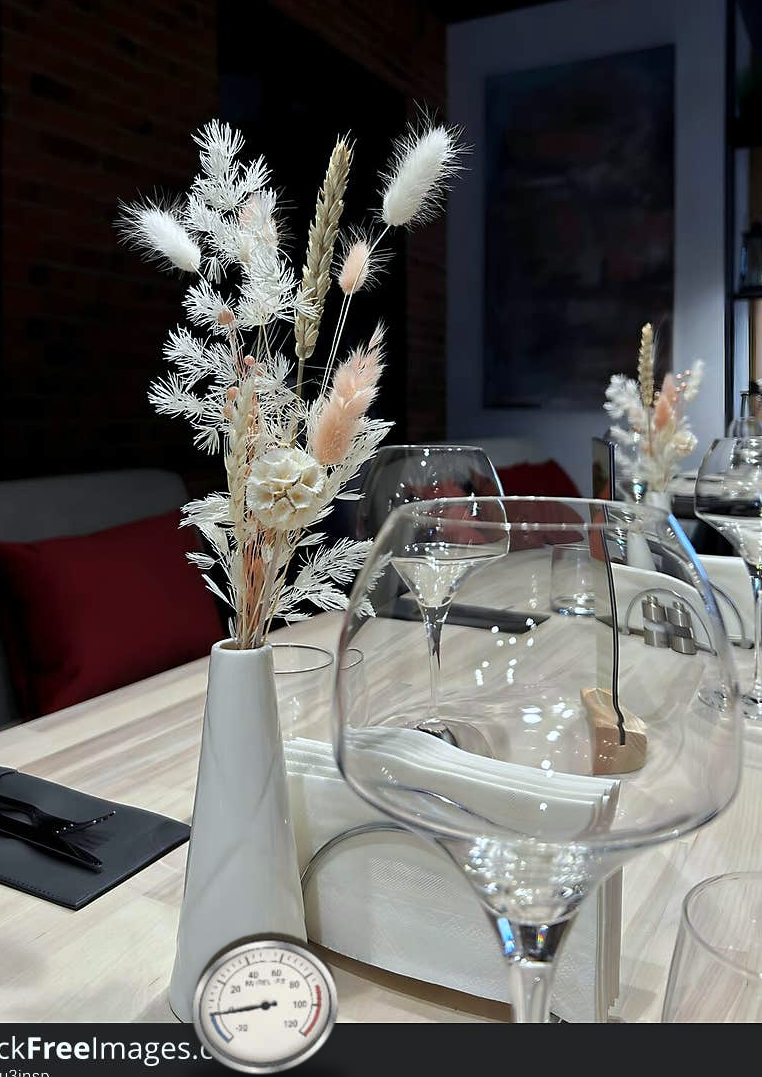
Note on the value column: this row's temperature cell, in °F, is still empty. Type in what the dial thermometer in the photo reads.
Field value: 0 °F
